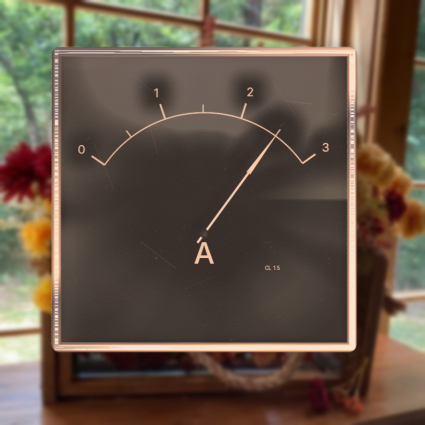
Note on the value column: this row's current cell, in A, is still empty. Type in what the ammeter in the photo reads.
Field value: 2.5 A
